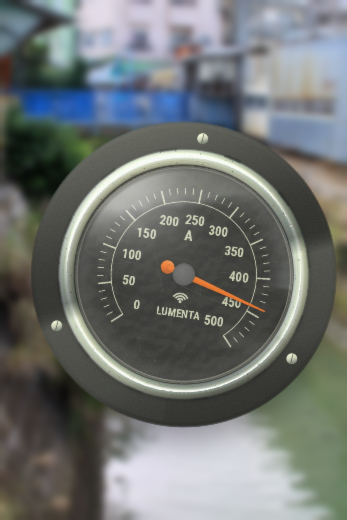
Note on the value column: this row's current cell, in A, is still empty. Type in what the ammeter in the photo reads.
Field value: 440 A
